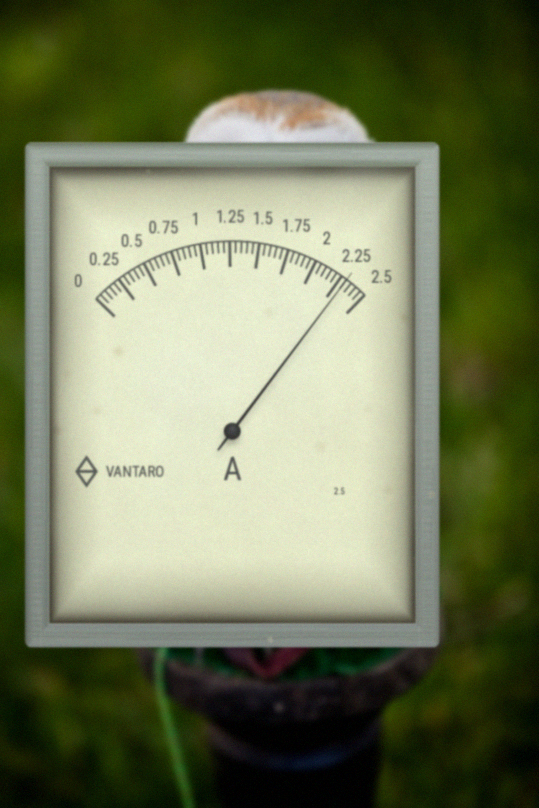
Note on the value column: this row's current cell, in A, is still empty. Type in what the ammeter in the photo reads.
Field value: 2.3 A
